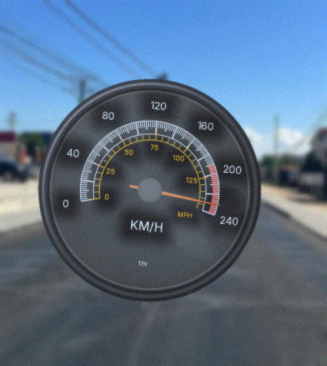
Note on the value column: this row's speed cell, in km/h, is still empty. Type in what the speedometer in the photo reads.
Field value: 230 km/h
